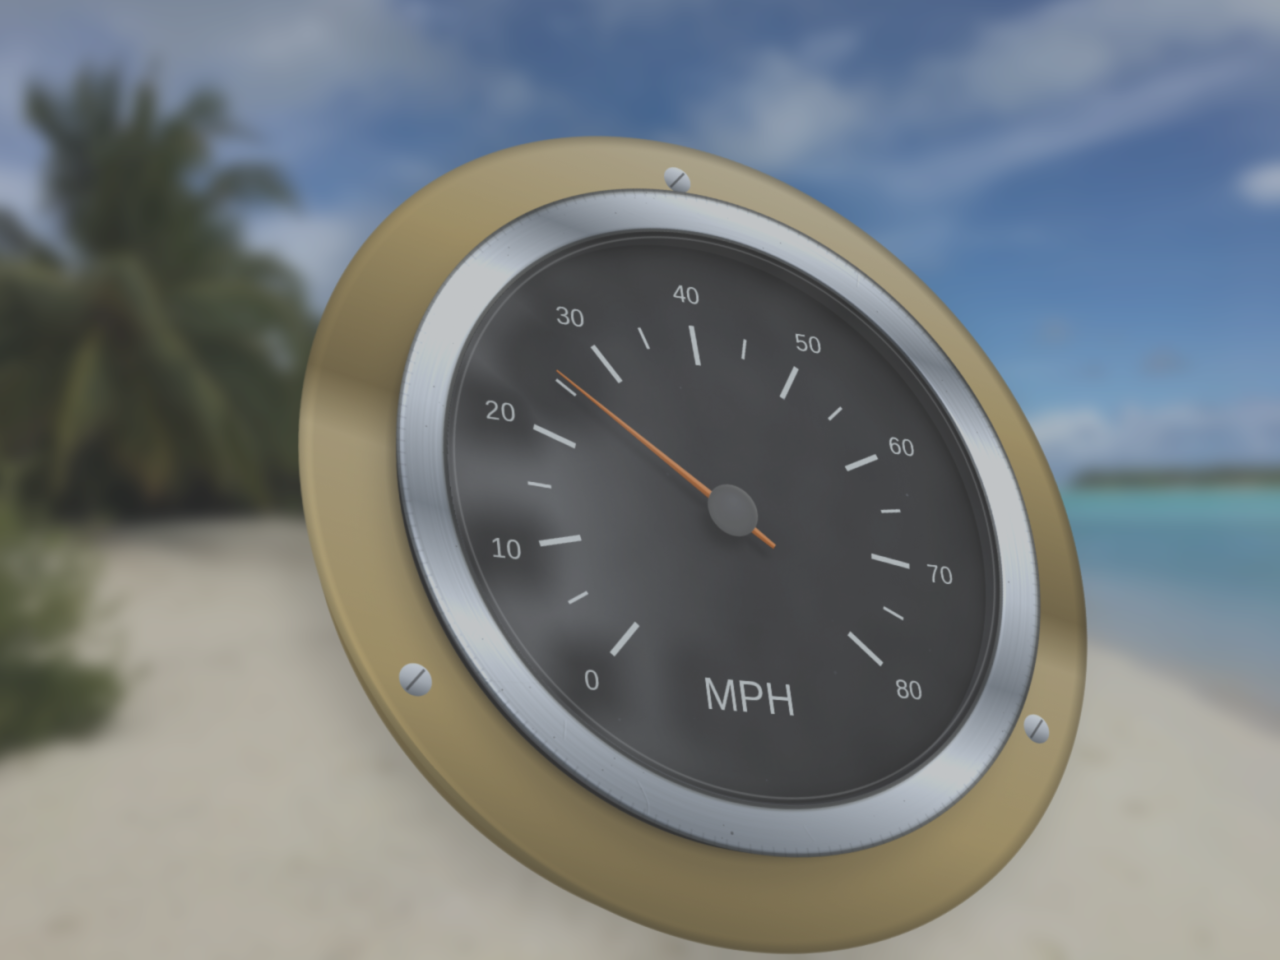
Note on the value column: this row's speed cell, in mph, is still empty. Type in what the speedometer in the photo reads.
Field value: 25 mph
